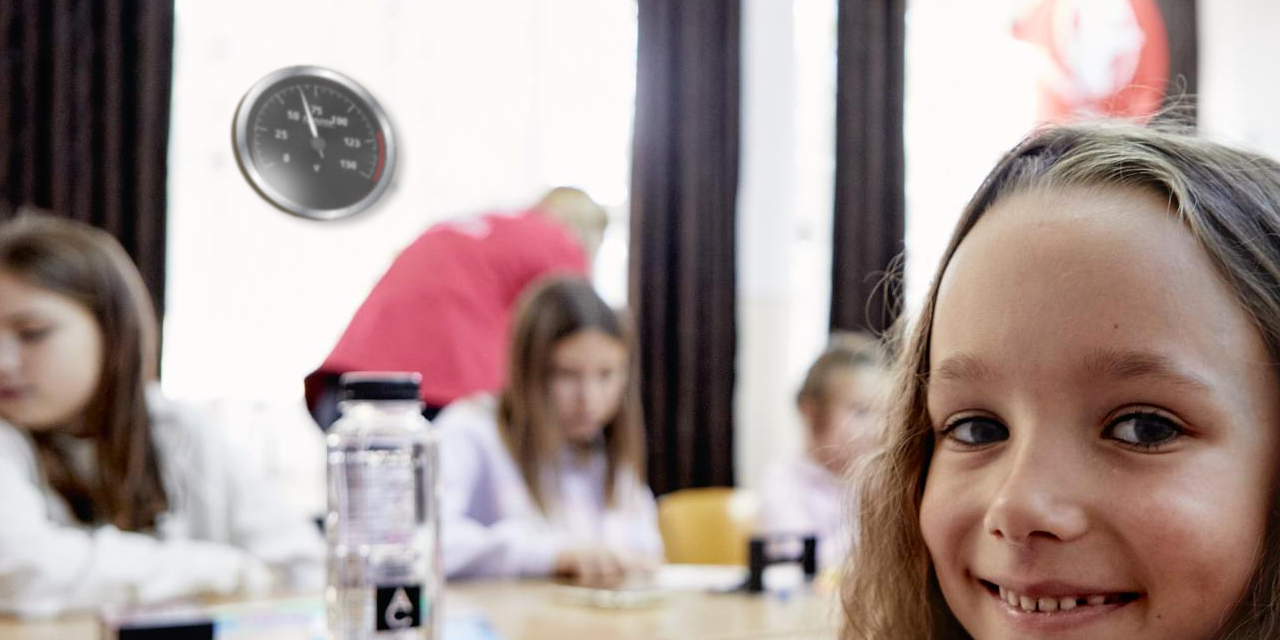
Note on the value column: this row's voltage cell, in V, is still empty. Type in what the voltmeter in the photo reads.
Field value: 65 V
